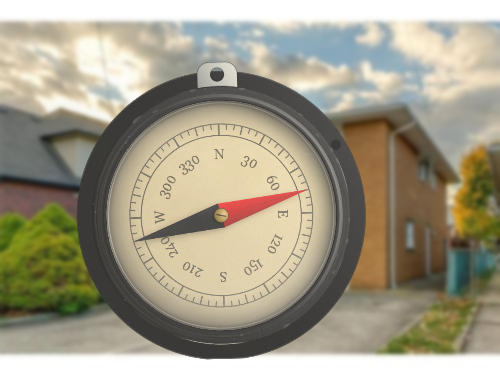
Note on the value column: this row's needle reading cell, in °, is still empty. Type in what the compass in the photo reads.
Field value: 75 °
